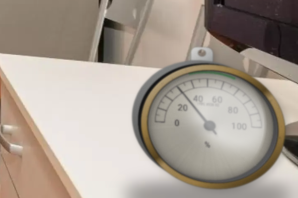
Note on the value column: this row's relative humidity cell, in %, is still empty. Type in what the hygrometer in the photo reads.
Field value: 30 %
